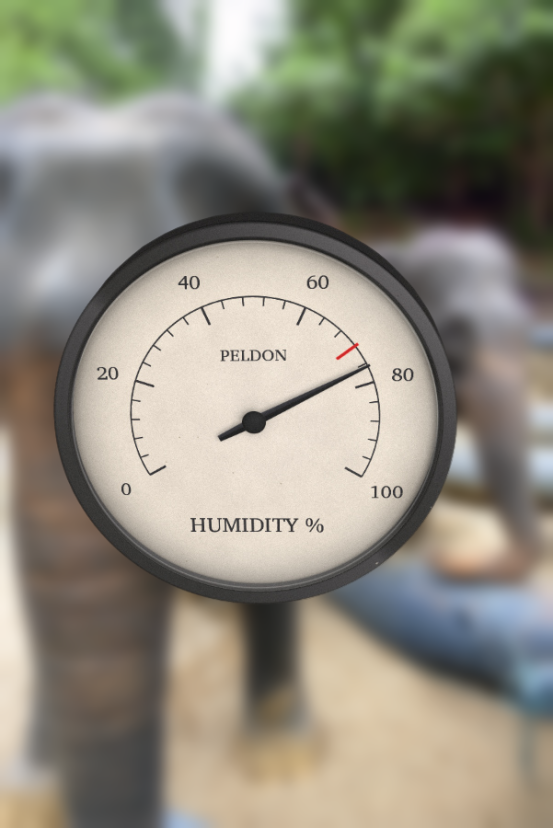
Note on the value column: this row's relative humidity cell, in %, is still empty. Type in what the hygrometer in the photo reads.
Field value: 76 %
